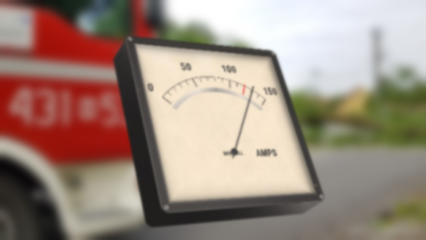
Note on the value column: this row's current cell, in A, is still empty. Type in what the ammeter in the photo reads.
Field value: 130 A
